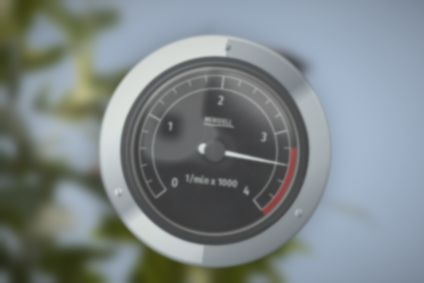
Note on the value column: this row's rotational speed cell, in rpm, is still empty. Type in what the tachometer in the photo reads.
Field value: 3400 rpm
